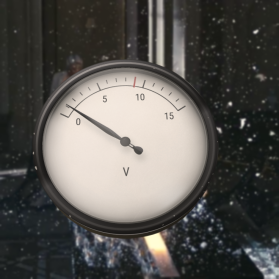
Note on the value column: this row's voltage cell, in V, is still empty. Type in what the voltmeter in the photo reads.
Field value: 1 V
